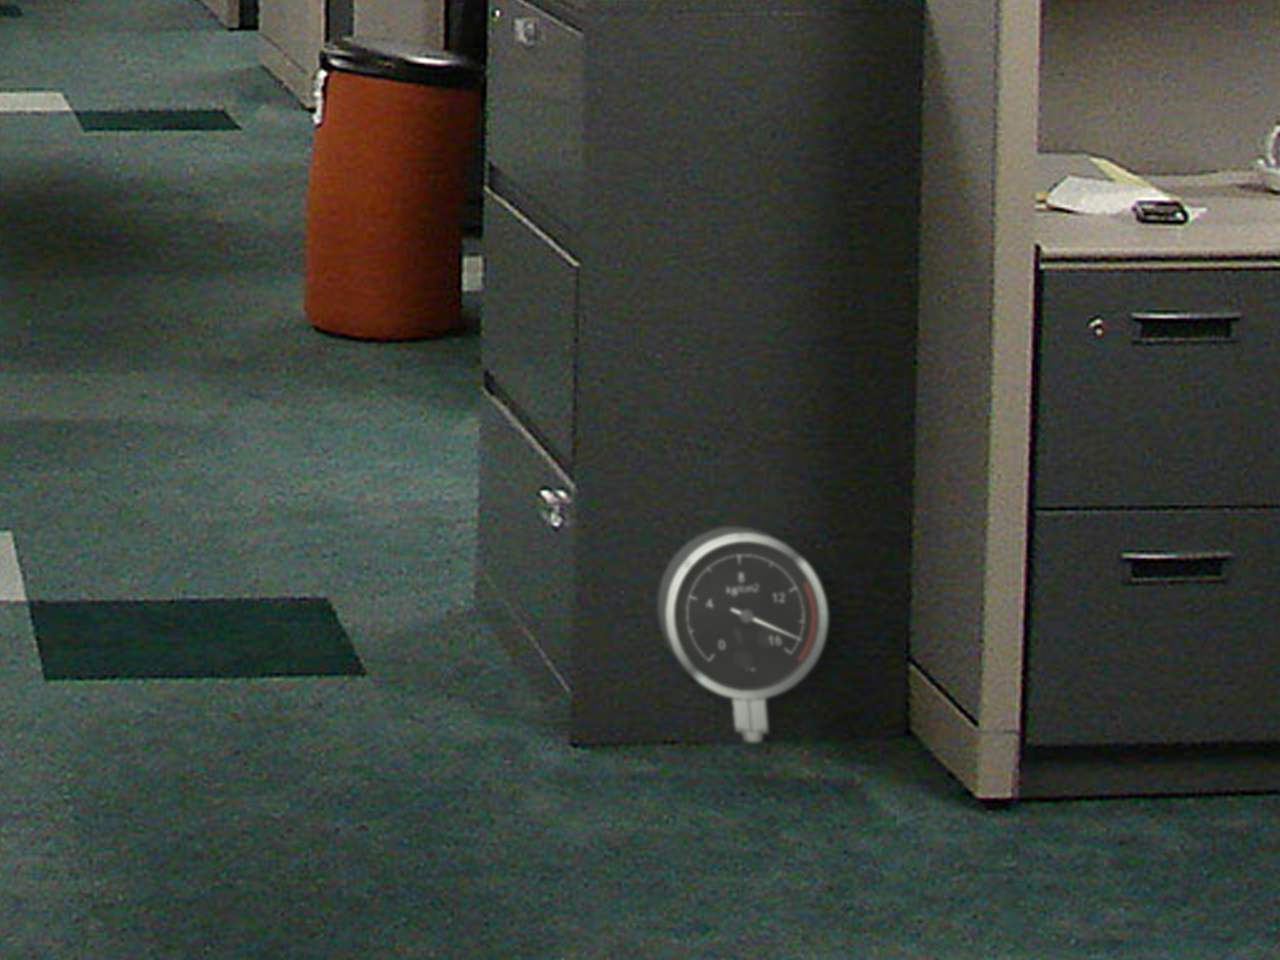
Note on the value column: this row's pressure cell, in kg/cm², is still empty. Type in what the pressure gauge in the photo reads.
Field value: 15 kg/cm²
